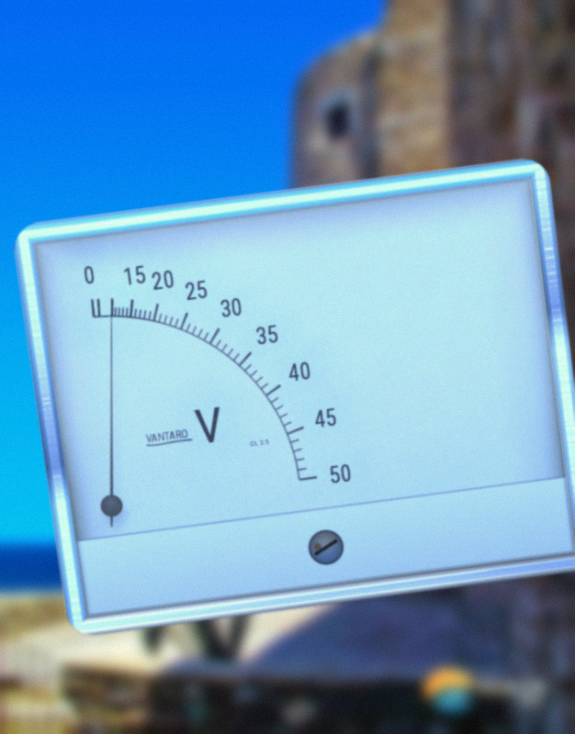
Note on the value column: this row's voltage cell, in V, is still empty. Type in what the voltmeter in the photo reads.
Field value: 10 V
